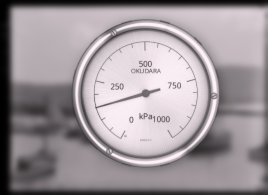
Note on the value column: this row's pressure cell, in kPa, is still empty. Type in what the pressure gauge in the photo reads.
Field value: 150 kPa
